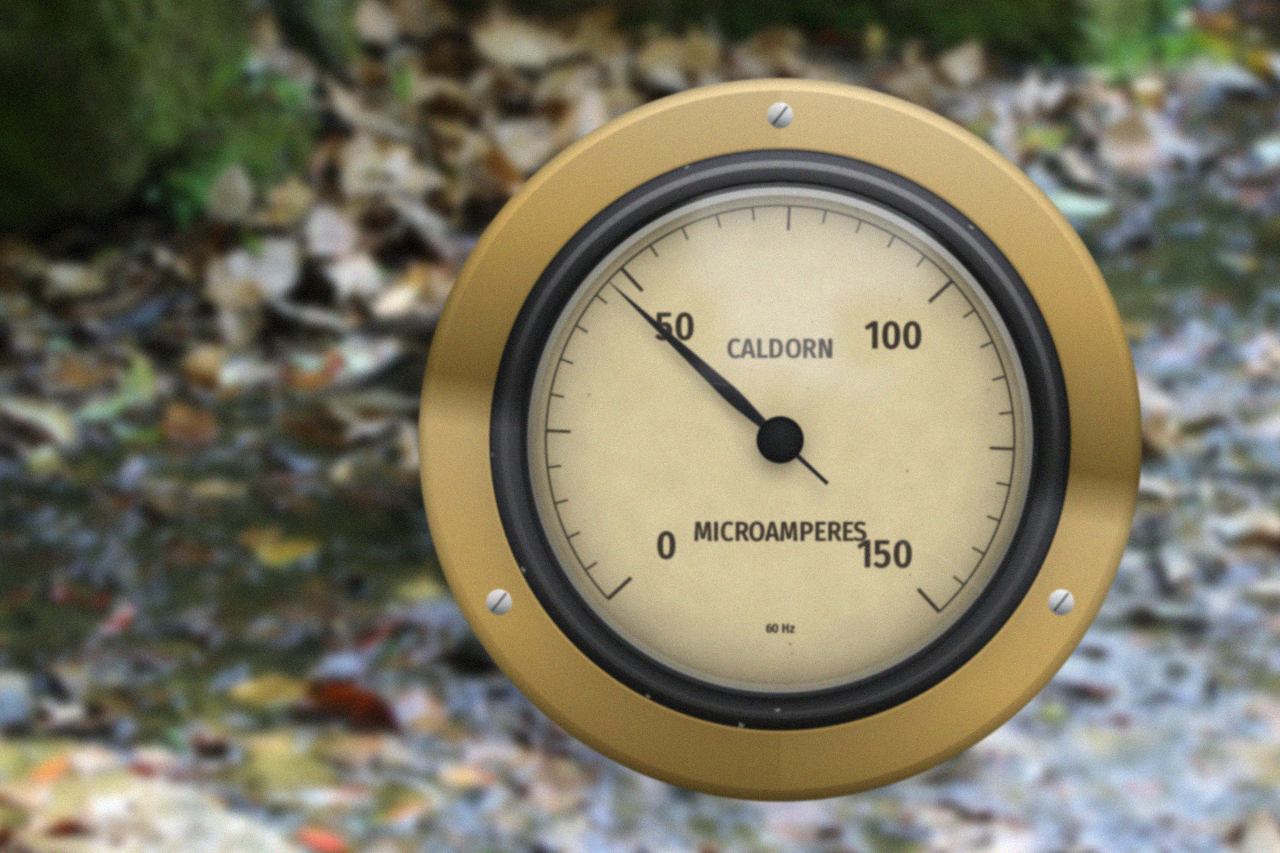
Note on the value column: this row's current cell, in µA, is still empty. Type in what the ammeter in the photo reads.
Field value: 47.5 µA
